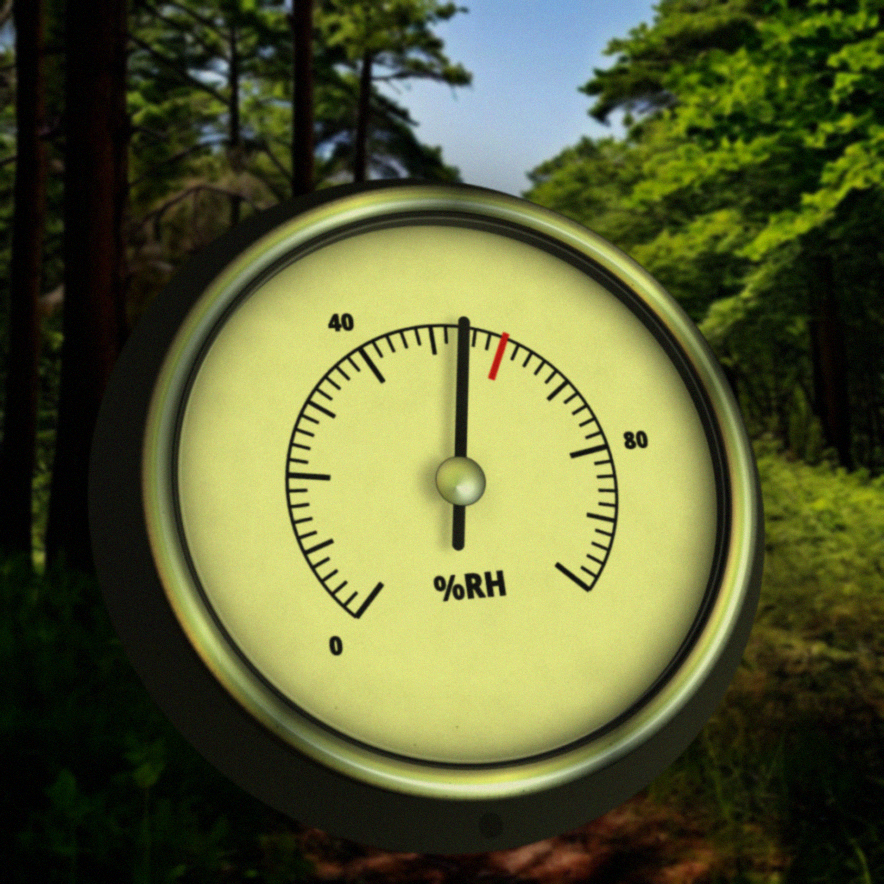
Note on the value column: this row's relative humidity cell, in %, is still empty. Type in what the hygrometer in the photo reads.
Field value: 54 %
